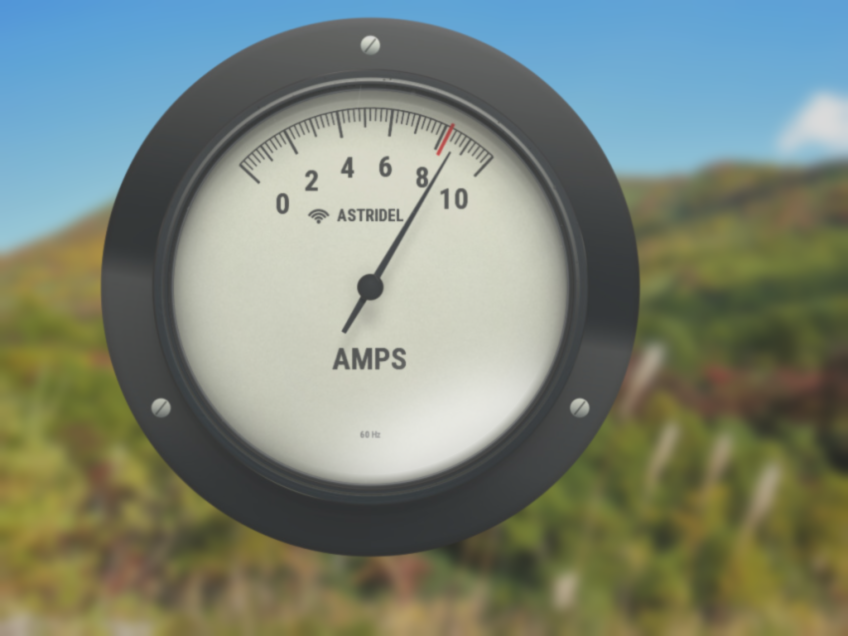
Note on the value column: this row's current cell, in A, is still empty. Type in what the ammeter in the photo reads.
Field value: 8.6 A
